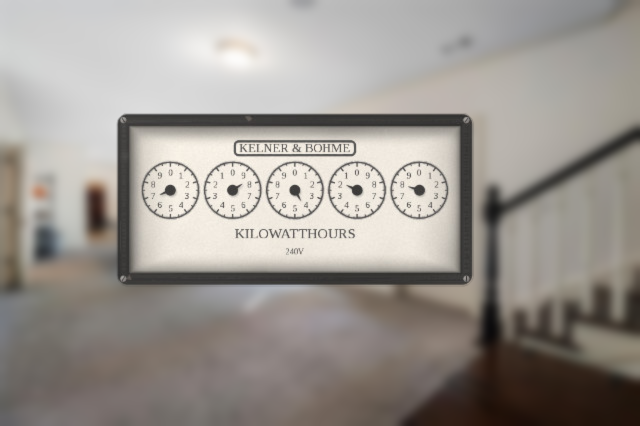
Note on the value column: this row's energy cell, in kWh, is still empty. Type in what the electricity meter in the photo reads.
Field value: 68418 kWh
